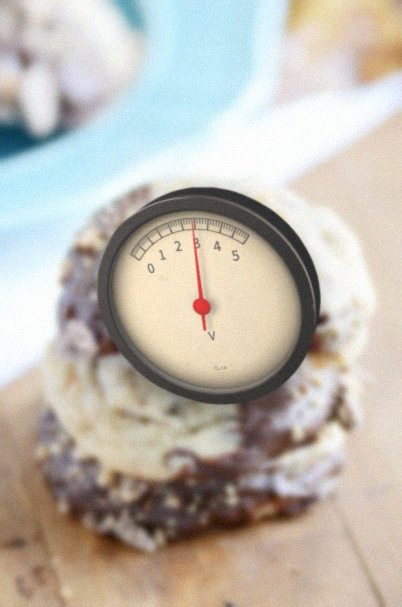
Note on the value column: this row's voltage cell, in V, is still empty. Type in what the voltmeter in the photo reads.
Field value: 3 V
